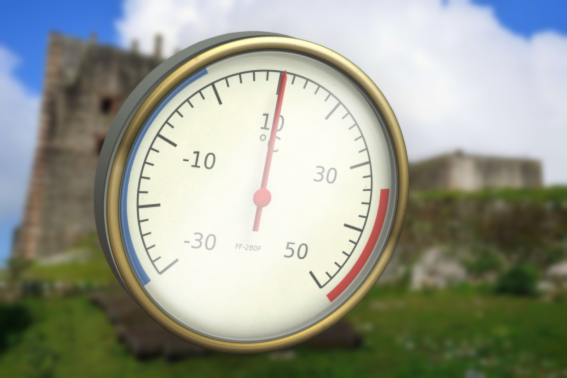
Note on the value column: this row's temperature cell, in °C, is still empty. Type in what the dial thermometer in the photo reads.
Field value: 10 °C
